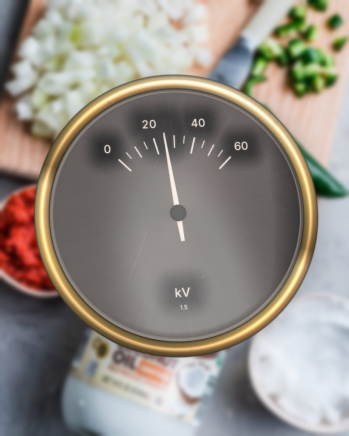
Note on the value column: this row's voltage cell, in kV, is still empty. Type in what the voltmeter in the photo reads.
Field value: 25 kV
